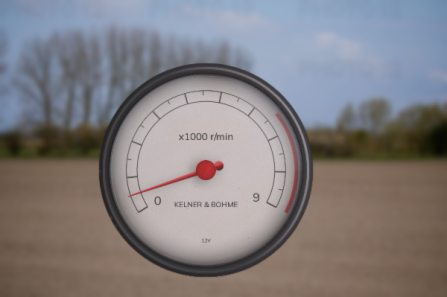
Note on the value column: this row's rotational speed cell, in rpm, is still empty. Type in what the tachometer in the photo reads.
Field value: 500 rpm
